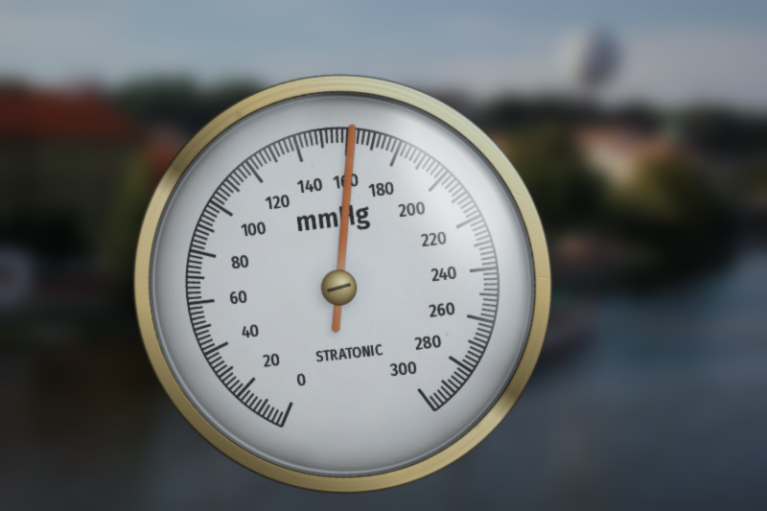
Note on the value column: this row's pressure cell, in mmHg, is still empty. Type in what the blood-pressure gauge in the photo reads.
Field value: 162 mmHg
